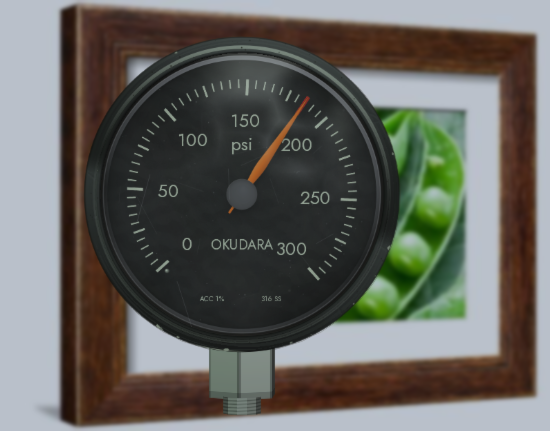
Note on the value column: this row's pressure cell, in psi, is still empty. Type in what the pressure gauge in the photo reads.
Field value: 185 psi
